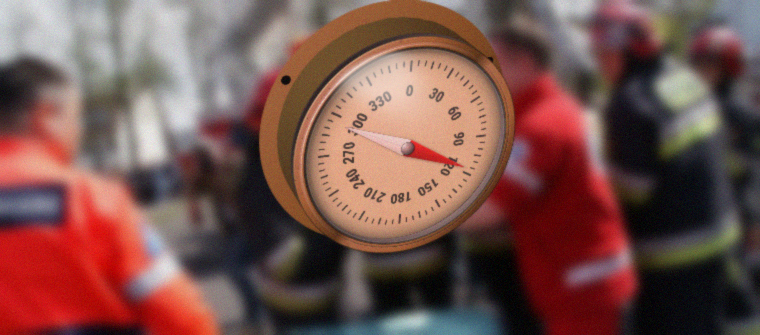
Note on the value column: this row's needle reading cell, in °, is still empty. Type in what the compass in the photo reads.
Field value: 115 °
